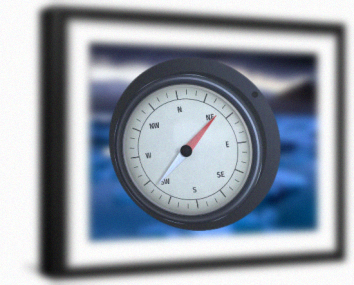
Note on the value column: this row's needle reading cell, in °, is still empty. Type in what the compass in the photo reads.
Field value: 50 °
